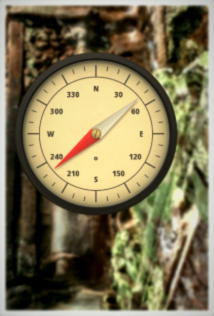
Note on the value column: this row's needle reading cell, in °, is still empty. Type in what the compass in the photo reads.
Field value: 230 °
